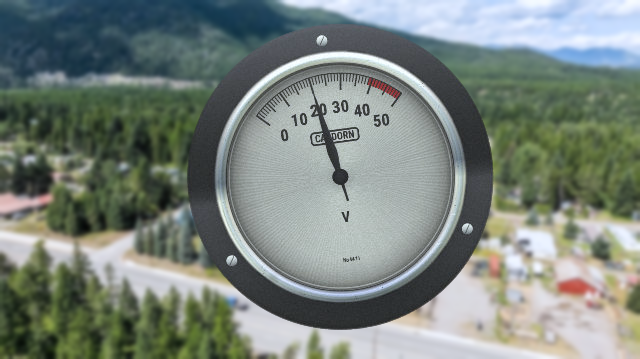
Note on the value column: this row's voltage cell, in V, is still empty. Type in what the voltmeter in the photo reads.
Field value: 20 V
